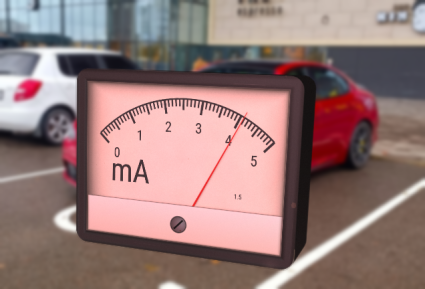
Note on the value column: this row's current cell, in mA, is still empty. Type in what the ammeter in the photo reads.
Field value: 4.1 mA
